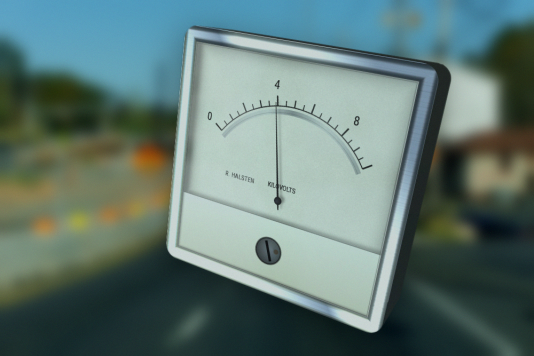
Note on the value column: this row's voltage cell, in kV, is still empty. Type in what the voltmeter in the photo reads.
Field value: 4 kV
